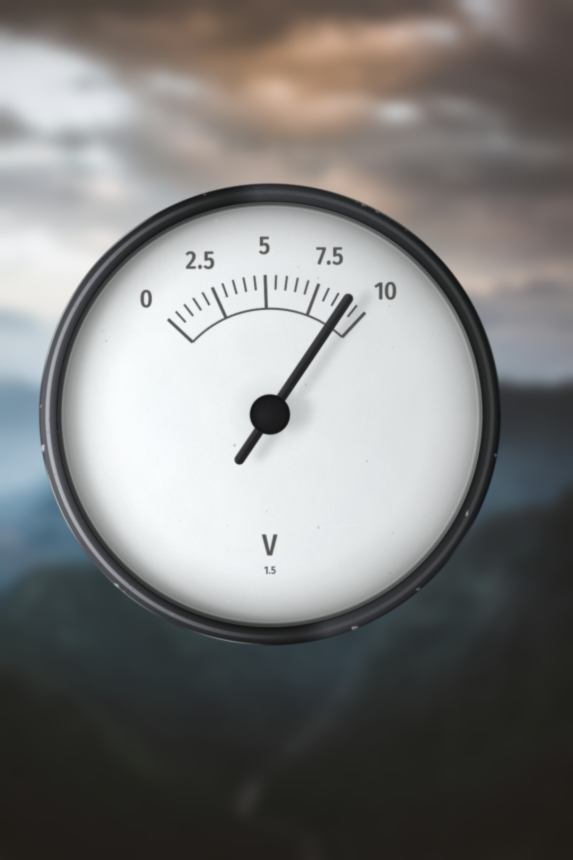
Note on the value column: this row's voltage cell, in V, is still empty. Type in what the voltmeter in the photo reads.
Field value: 9 V
